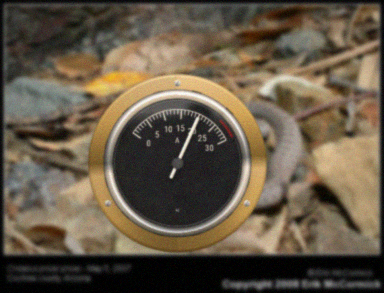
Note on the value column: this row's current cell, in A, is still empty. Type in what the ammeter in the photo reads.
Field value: 20 A
